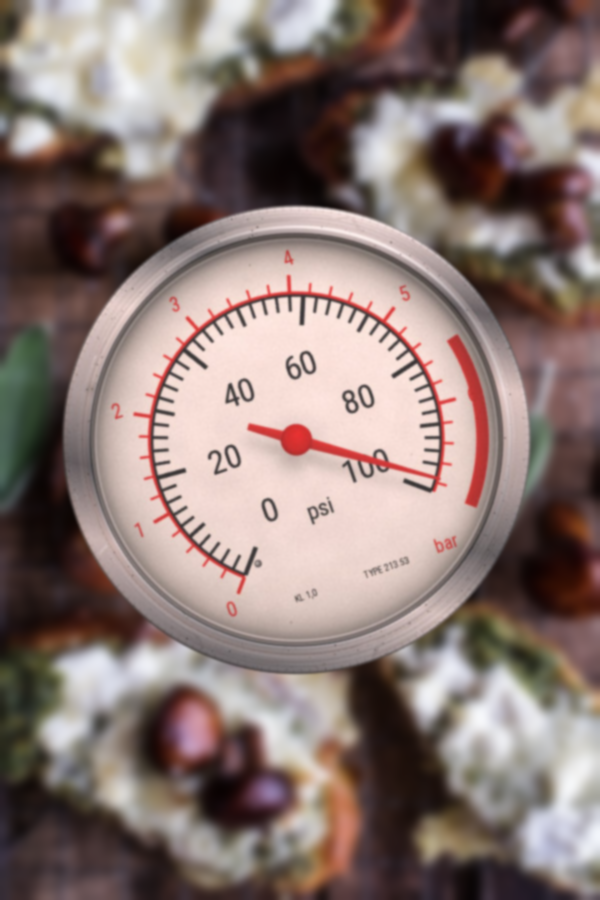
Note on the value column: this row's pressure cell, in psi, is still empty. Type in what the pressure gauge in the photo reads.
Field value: 98 psi
